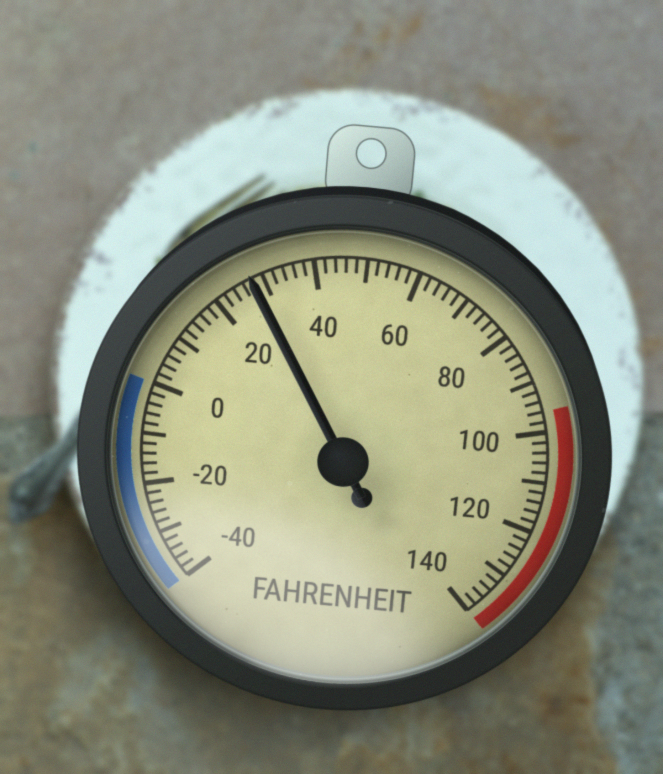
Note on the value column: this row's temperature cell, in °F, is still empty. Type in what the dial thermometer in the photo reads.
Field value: 28 °F
